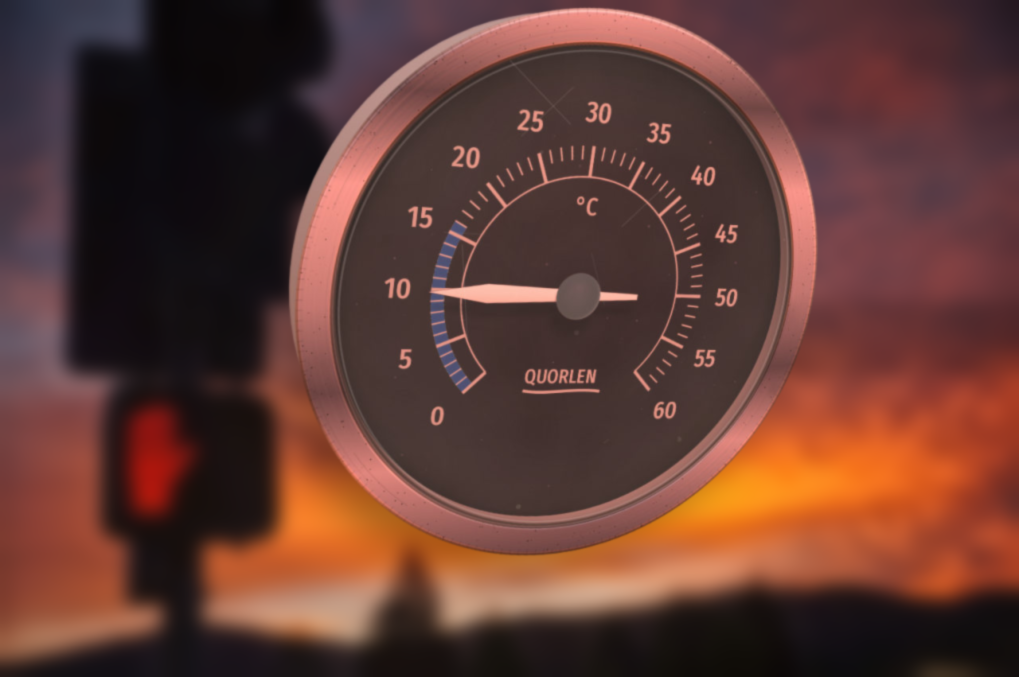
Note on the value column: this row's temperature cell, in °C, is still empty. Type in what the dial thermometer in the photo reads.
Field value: 10 °C
